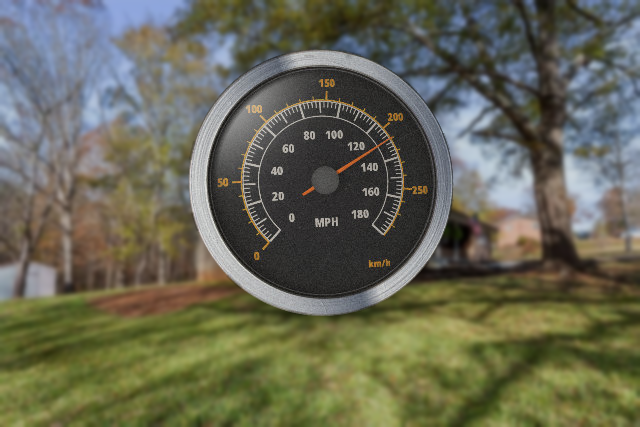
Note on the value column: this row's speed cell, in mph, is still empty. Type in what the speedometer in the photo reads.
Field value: 130 mph
